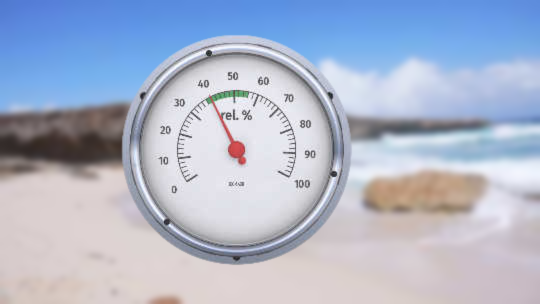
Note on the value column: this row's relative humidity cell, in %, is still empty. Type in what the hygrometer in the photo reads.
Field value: 40 %
